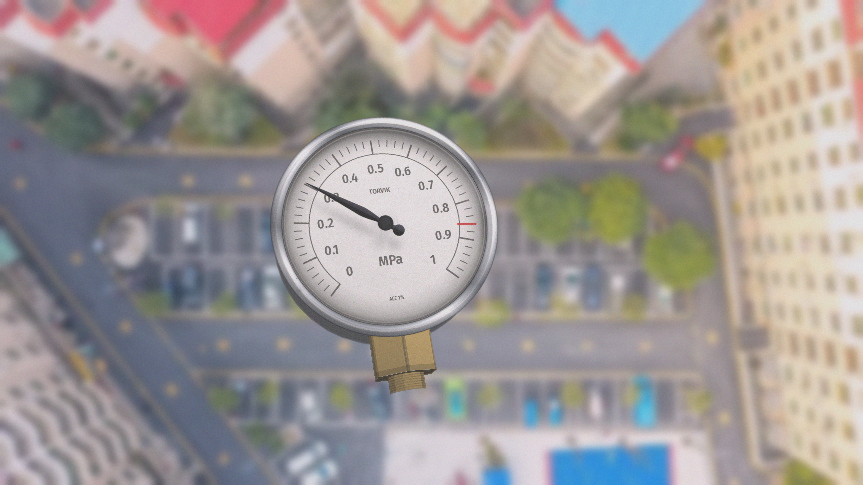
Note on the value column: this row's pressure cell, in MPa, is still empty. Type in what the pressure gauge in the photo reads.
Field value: 0.3 MPa
